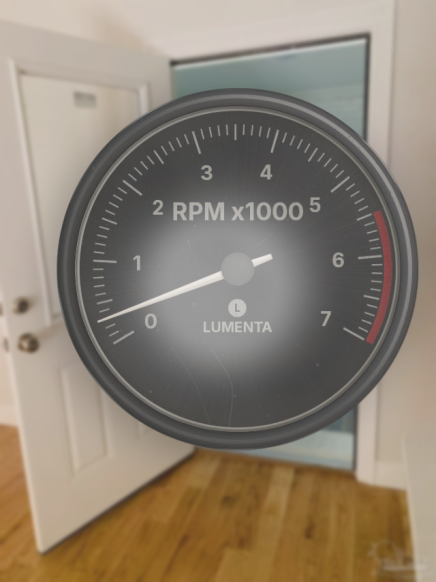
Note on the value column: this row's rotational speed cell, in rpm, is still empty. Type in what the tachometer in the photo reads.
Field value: 300 rpm
